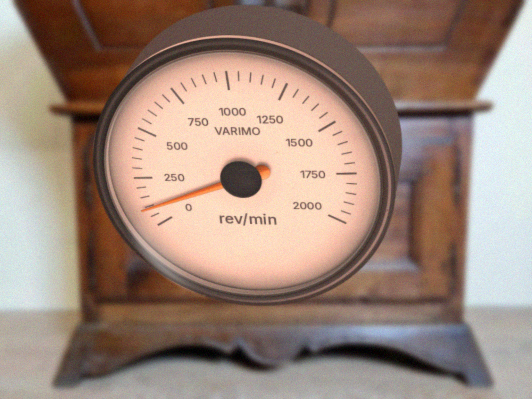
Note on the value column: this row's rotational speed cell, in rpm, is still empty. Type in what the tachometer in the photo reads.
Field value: 100 rpm
